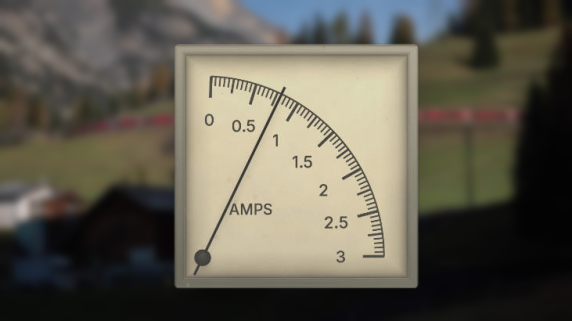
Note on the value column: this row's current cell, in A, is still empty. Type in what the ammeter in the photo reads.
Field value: 0.8 A
